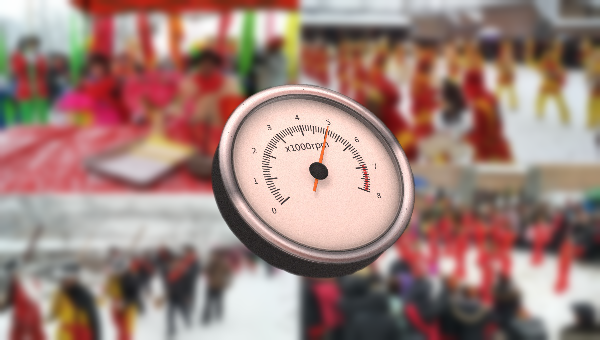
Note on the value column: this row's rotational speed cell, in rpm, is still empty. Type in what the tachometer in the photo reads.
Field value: 5000 rpm
